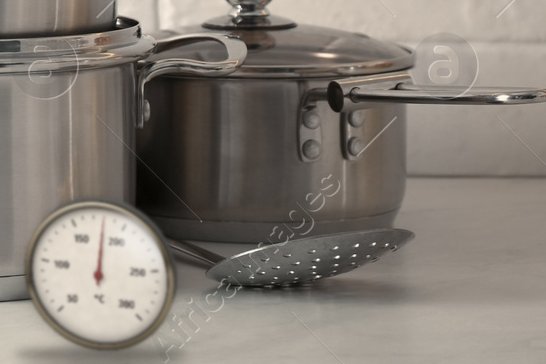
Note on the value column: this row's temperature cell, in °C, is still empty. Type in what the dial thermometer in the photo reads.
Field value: 180 °C
